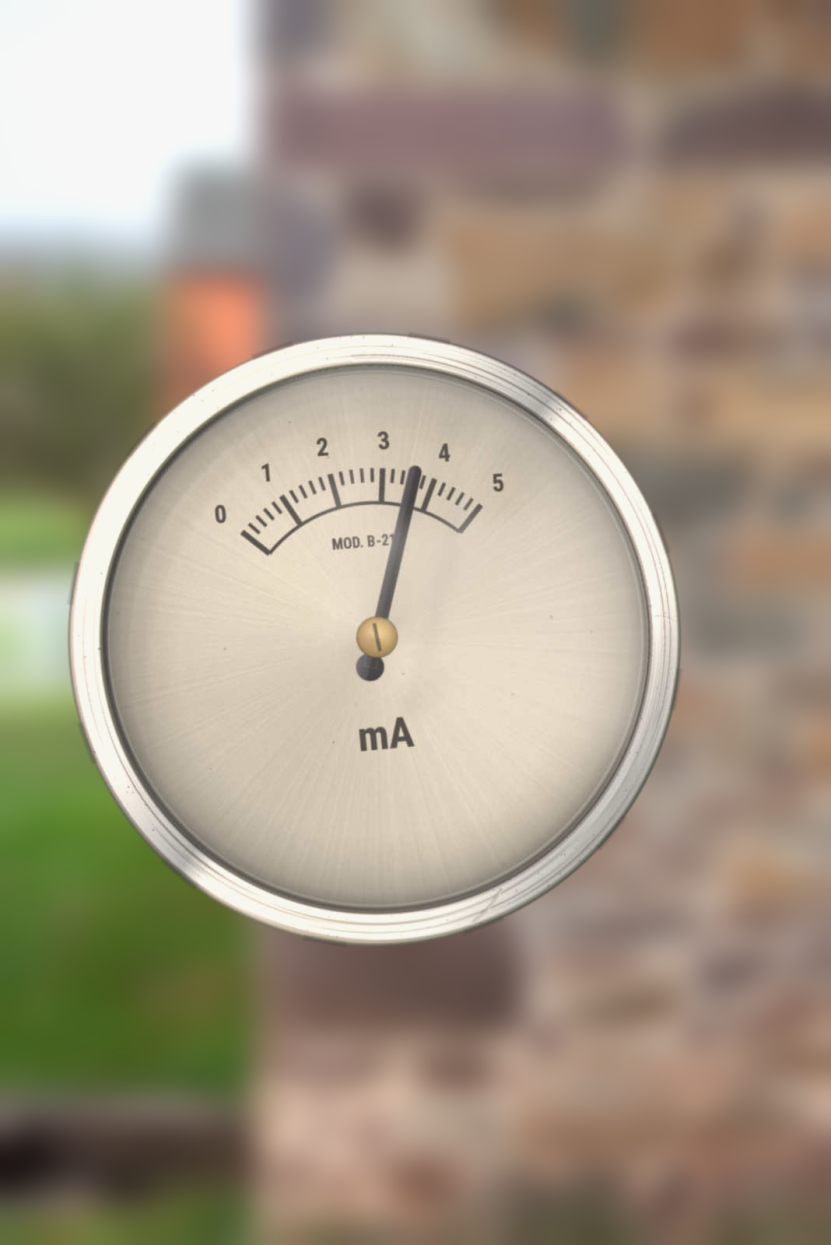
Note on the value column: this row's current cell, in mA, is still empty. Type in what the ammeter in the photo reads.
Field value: 3.6 mA
